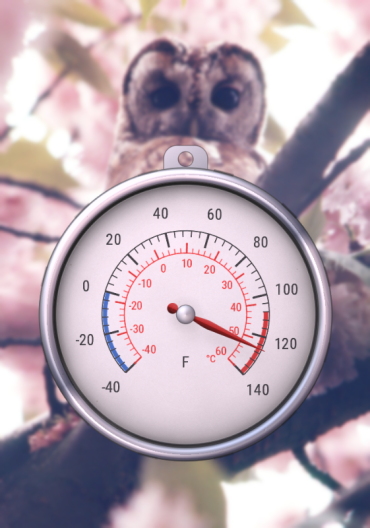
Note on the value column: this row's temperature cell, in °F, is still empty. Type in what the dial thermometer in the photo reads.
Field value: 126 °F
